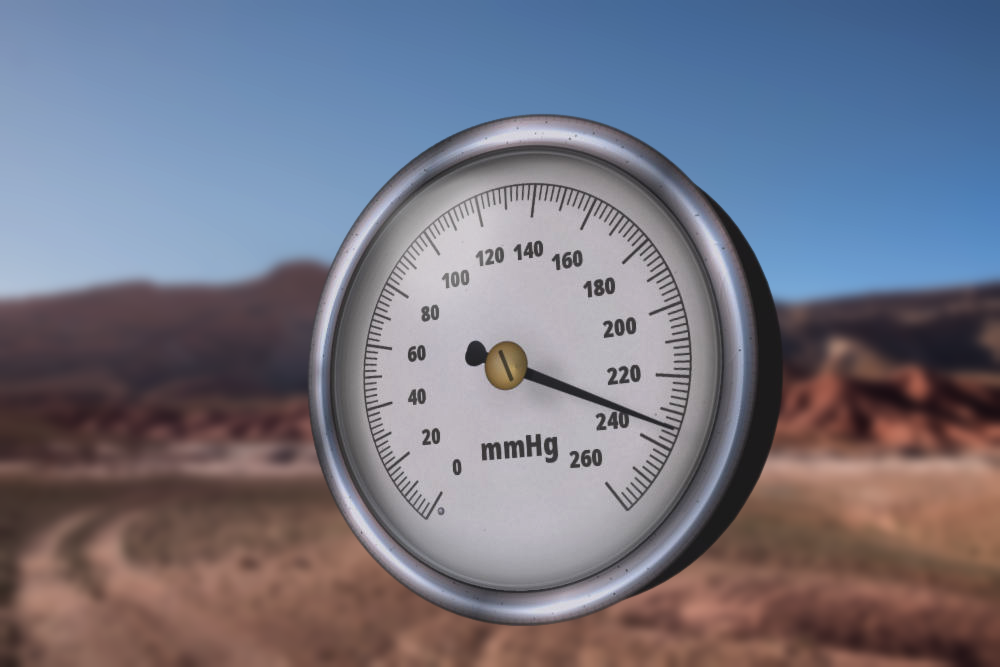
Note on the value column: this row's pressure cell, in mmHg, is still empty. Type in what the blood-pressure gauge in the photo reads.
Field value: 234 mmHg
